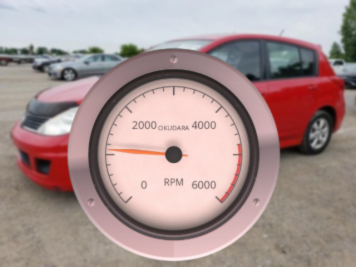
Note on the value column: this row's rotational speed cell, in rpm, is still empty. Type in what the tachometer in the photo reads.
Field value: 1100 rpm
